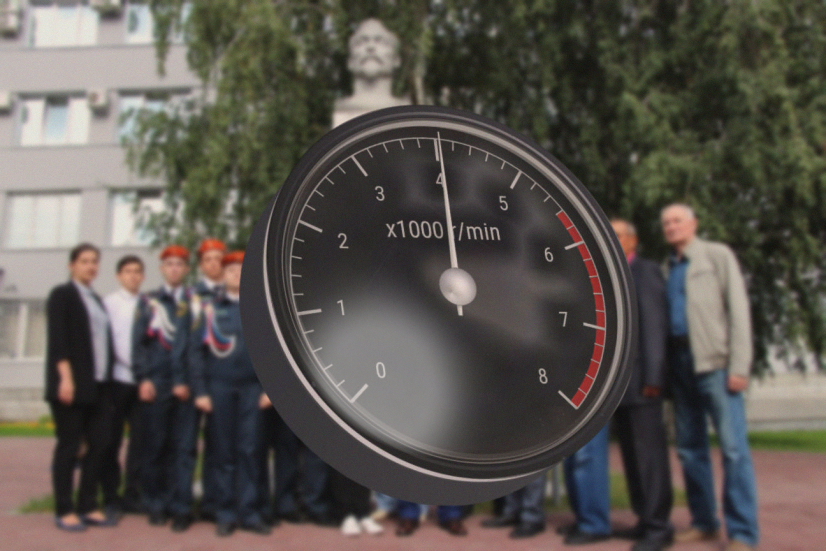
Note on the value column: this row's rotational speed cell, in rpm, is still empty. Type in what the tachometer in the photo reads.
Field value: 4000 rpm
